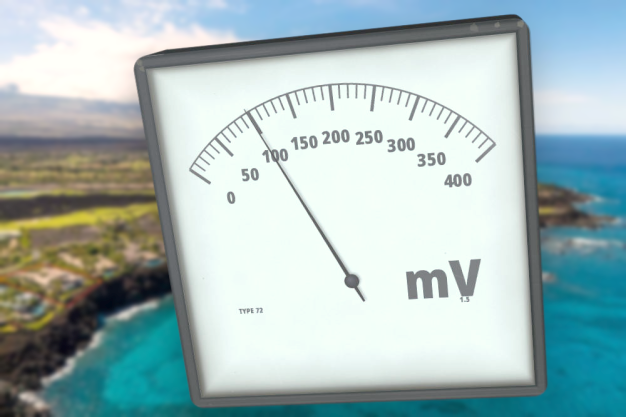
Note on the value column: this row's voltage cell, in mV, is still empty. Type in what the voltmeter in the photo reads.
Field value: 100 mV
